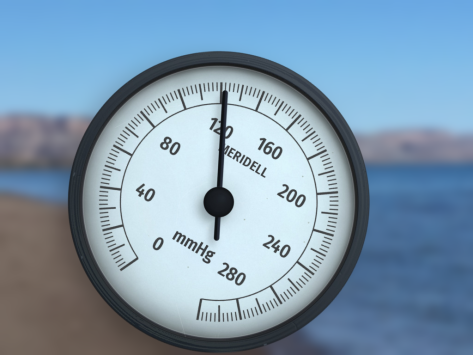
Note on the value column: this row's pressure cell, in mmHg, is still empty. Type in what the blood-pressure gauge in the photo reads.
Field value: 122 mmHg
